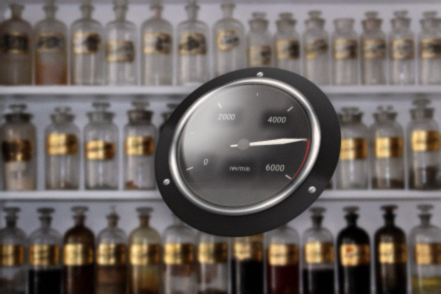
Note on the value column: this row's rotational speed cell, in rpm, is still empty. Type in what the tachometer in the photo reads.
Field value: 5000 rpm
